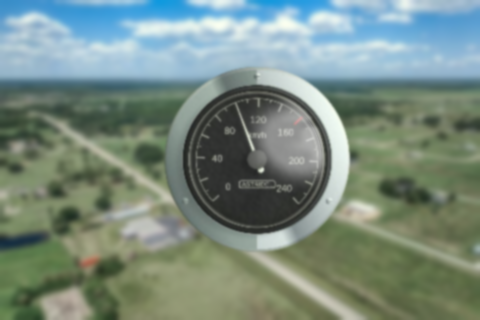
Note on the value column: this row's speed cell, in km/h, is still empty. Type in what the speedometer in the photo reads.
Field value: 100 km/h
